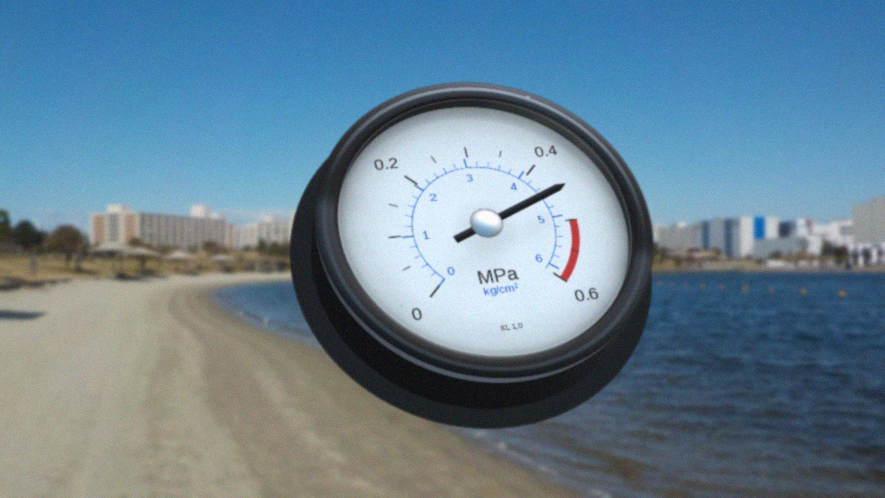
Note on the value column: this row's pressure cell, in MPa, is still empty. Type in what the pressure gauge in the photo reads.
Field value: 0.45 MPa
